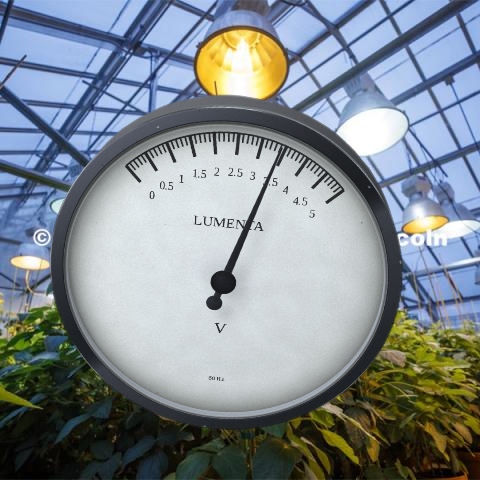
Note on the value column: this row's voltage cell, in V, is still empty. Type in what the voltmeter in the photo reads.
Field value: 3.4 V
